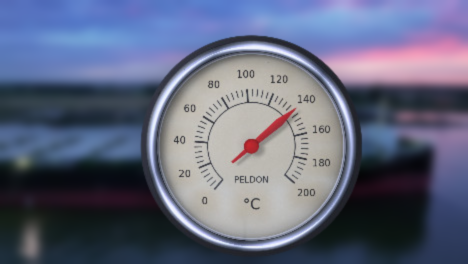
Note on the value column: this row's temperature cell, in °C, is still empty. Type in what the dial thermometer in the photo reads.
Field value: 140 °C
